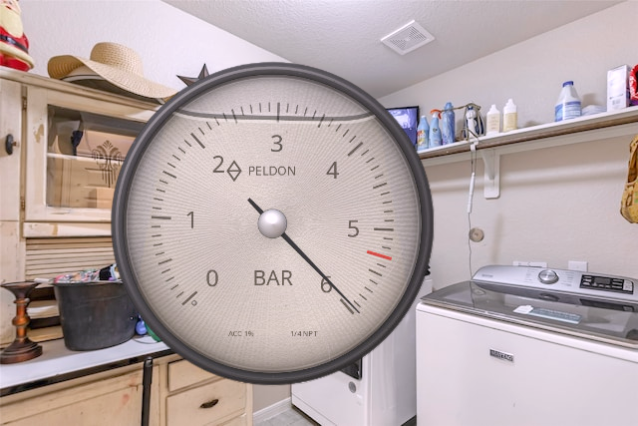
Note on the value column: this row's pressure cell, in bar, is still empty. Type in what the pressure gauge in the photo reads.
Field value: 5.95 bar
